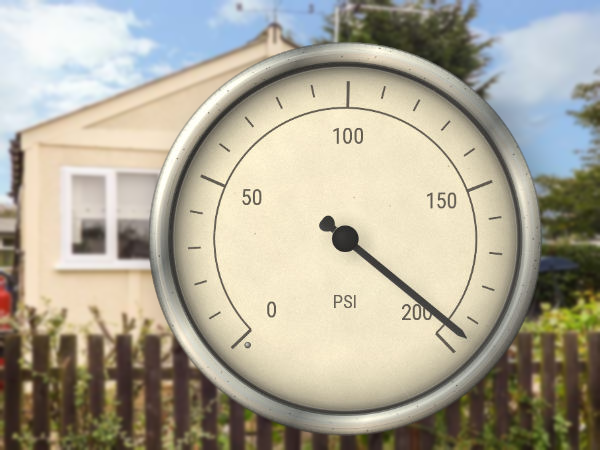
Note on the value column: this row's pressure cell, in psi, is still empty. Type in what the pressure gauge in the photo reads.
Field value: 195 psi
